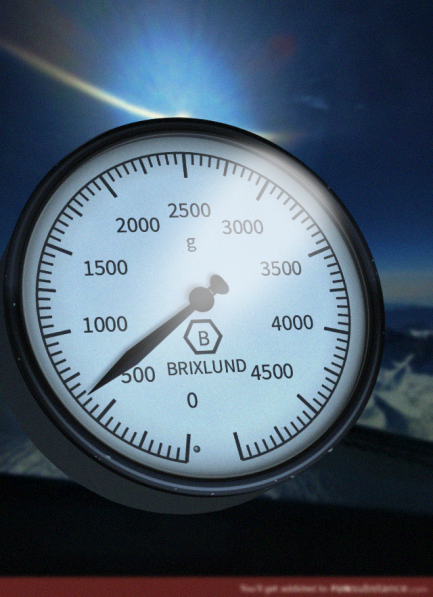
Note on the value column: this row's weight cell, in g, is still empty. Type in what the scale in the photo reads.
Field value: 625 g
